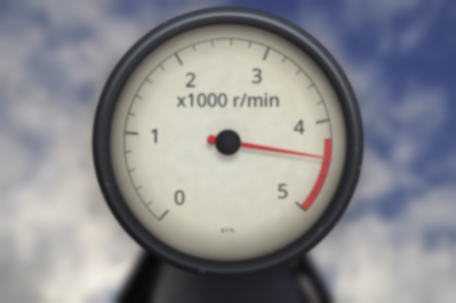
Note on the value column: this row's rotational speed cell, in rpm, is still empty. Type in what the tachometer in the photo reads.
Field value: 4400 rpm
